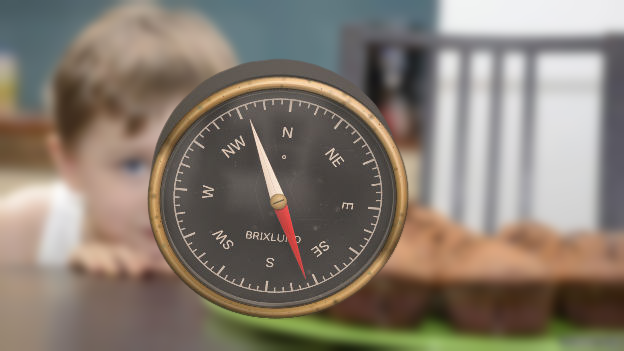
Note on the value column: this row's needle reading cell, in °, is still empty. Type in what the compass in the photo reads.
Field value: 155 °
